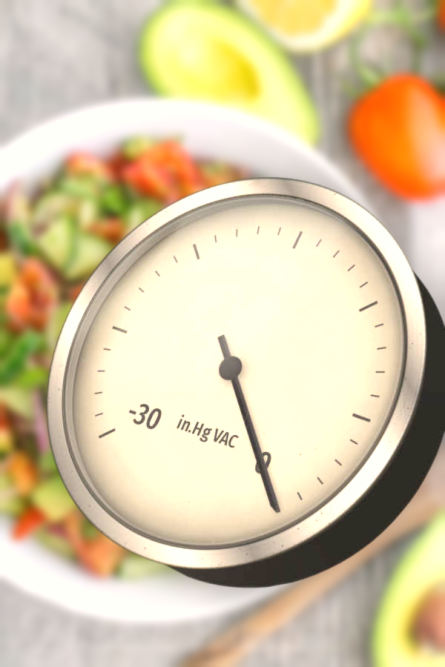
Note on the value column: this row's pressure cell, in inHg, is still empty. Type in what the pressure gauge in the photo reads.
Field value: 0 inHg
